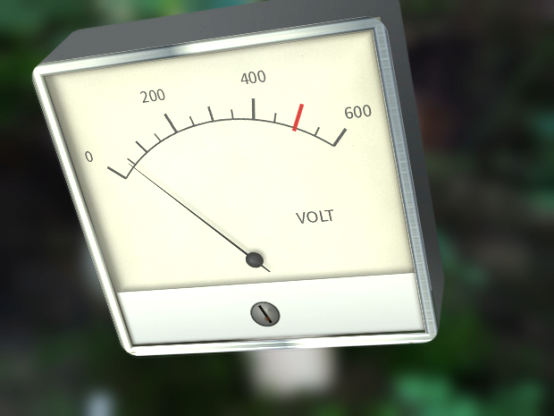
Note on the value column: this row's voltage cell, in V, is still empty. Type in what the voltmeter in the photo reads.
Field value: 50 V
